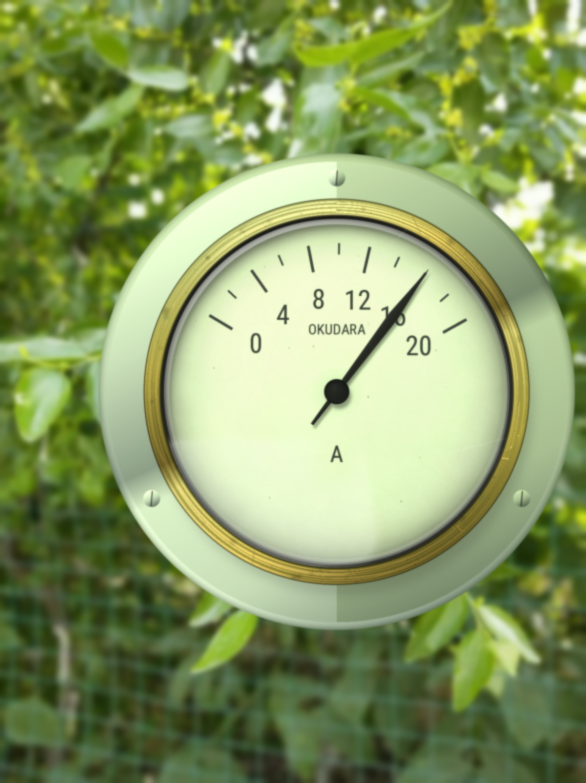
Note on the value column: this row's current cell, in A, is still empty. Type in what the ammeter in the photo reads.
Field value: 16 A
